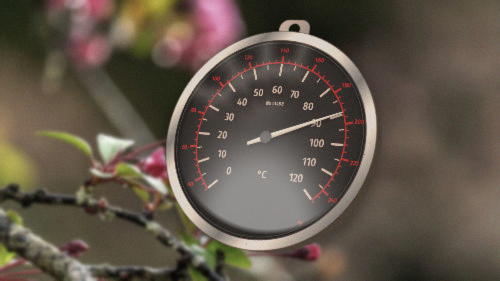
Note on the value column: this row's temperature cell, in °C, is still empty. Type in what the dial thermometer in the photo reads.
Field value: 90 °C
